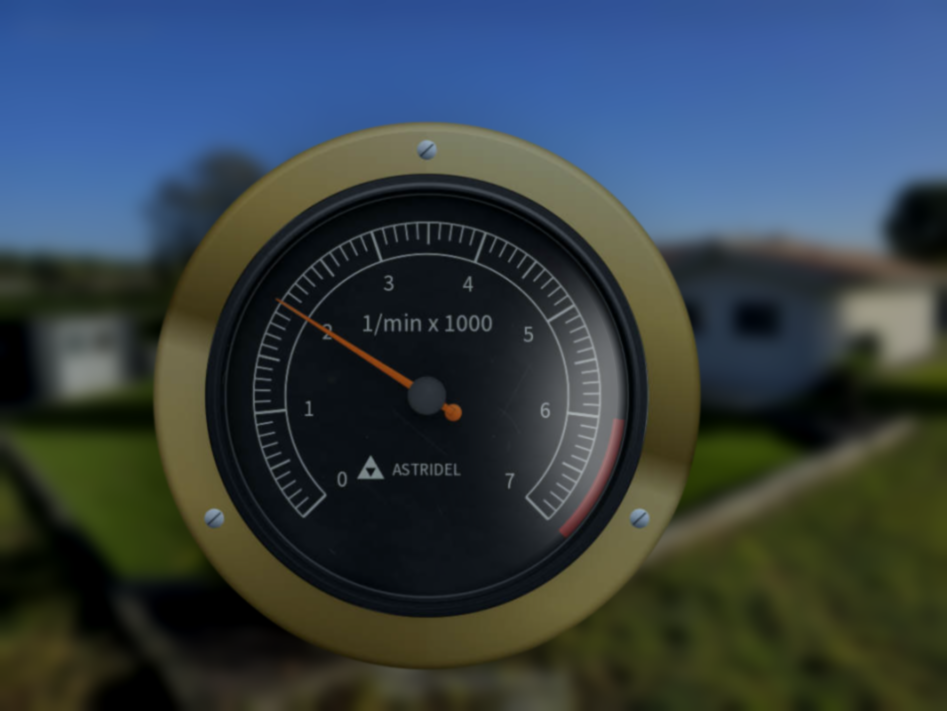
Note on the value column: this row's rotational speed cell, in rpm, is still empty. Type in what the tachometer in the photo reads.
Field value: 2000 rpm
